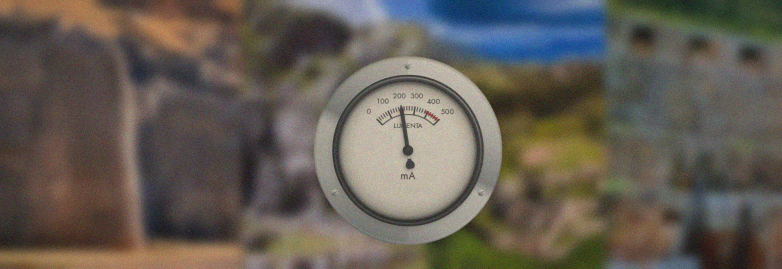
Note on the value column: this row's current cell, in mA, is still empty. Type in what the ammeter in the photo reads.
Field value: 200 mA
